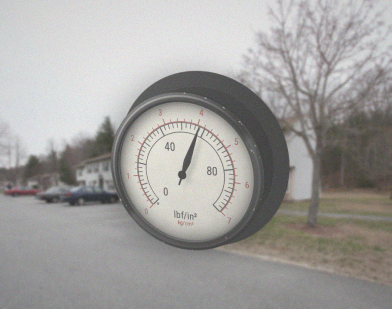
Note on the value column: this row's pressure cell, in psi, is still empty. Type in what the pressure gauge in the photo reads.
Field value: 58 psi
